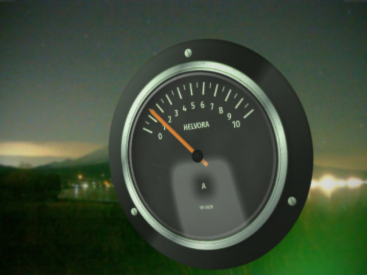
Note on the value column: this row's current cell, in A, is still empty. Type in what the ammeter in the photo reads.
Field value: 1.5 A
